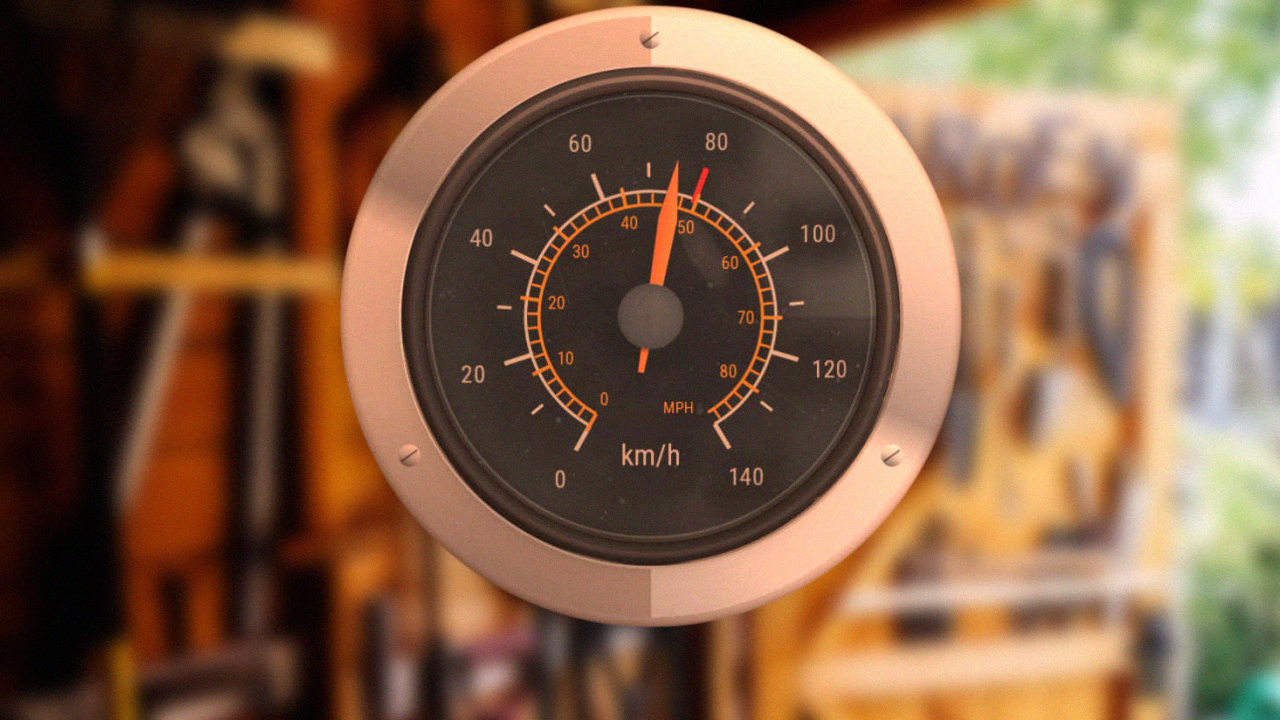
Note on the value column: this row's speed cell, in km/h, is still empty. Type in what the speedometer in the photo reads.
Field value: 75 km/h
